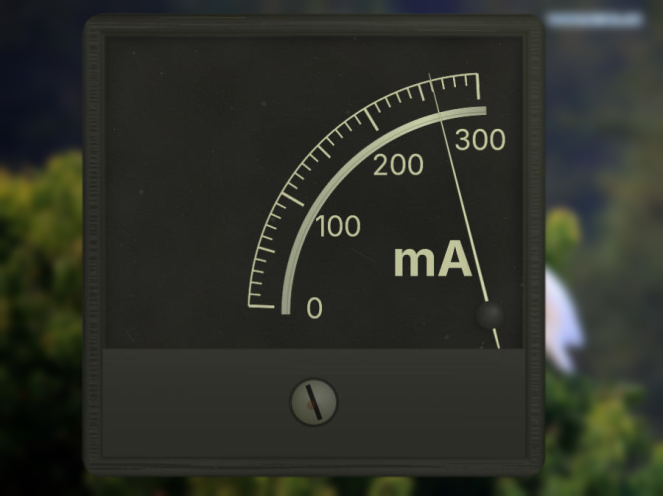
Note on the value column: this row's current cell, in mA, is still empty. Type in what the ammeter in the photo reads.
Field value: 260 mA
